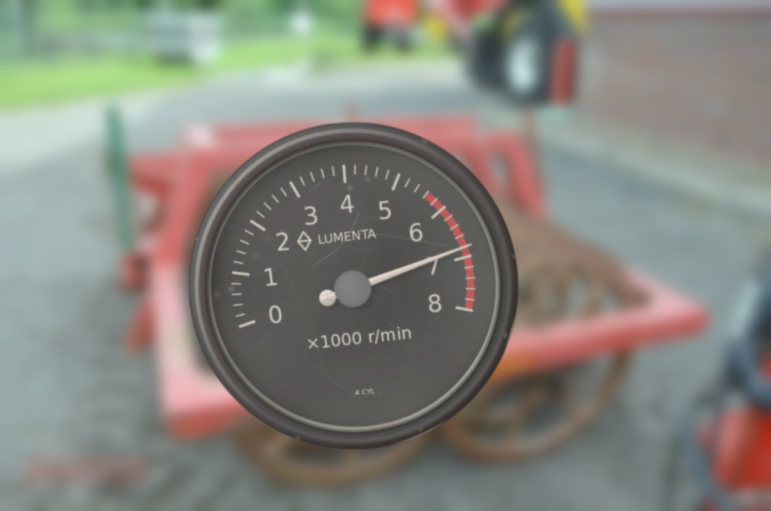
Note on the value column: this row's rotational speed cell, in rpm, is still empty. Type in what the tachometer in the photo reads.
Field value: 6800 rpm
